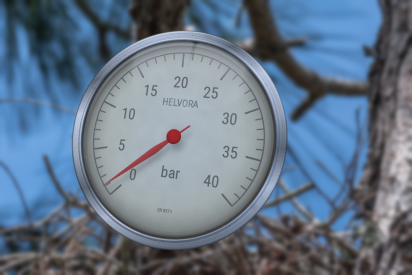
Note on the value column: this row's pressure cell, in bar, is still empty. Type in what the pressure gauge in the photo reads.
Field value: 1 bar
